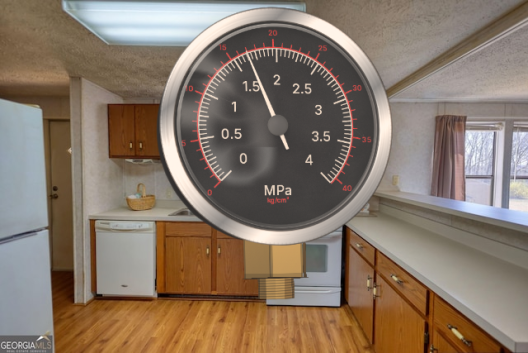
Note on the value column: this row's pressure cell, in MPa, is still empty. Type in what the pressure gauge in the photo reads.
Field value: 1.65 MPa
